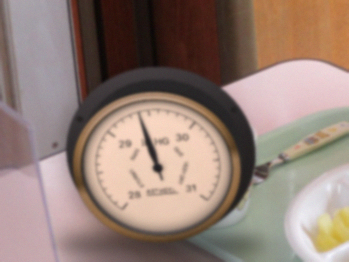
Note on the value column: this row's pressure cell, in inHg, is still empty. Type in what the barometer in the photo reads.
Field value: 29.4 inHg
